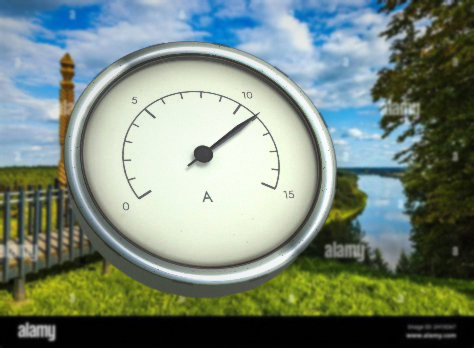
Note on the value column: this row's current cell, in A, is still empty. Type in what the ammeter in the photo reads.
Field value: 11 A
